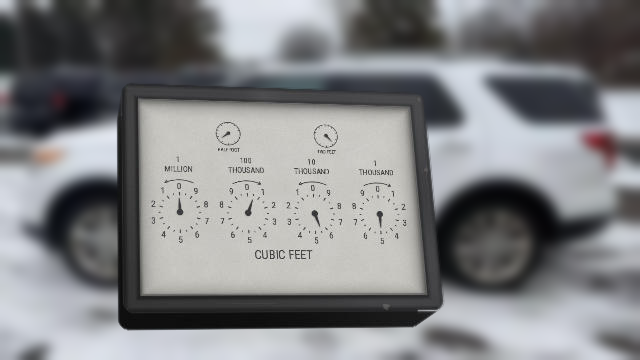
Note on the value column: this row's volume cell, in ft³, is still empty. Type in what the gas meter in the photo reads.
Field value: 5500 ft³
